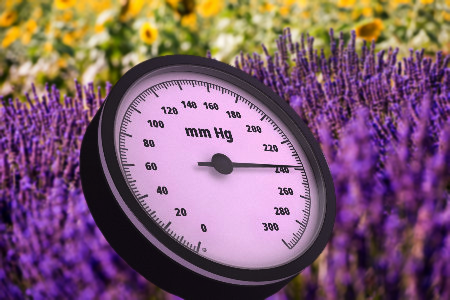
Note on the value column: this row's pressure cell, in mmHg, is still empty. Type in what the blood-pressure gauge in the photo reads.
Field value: 240 mmHg
